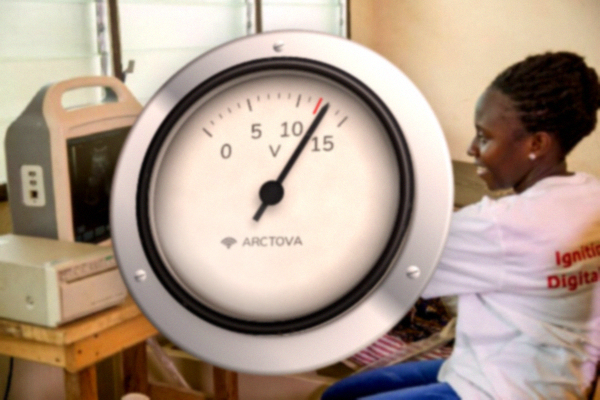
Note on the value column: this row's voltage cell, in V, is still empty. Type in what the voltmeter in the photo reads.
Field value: 13 V
